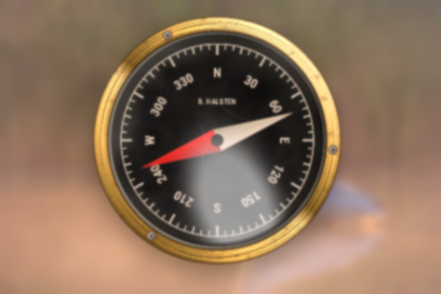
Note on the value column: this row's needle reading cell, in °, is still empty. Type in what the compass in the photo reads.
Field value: 250 °
